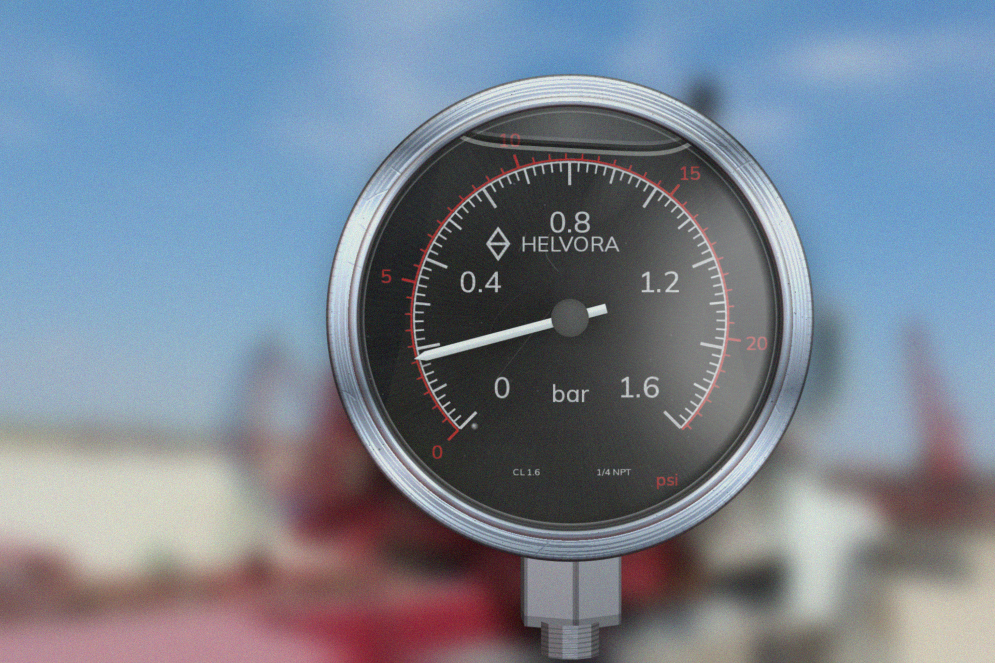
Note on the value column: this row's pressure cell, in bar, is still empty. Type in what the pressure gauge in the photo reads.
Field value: 0.18 bar
